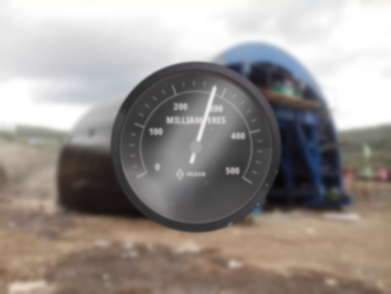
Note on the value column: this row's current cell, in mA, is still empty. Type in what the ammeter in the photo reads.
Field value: 280 mA
